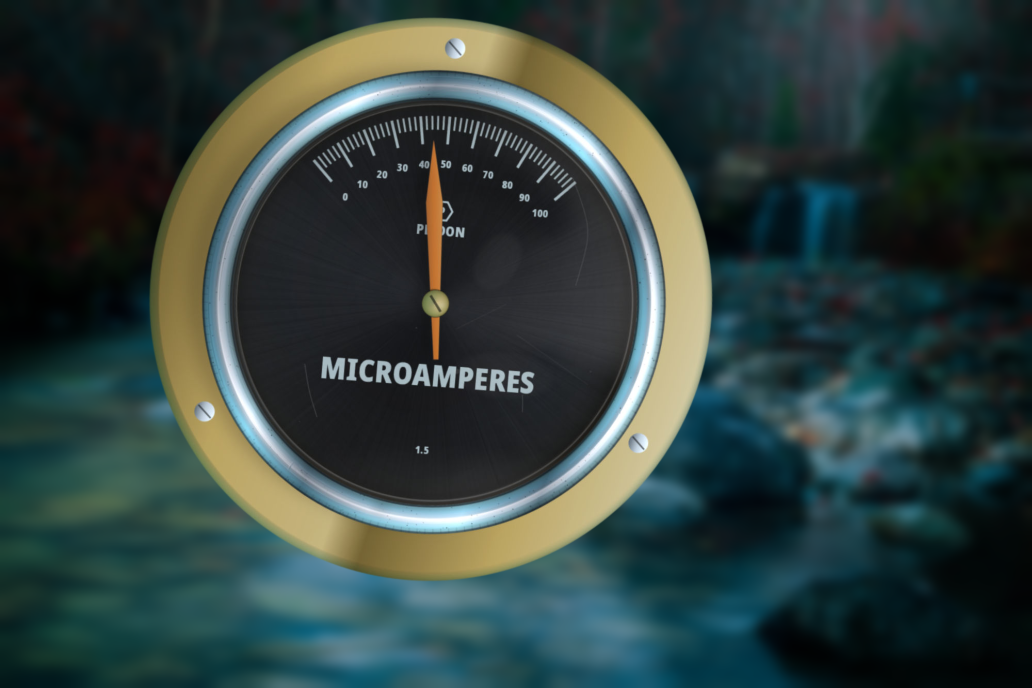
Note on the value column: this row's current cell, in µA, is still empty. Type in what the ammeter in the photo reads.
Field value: 44 µA
